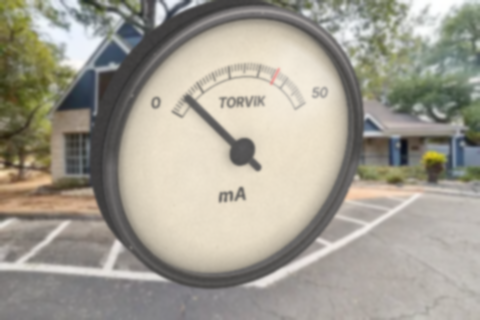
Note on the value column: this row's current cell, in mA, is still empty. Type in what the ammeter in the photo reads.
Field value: 5 mA
